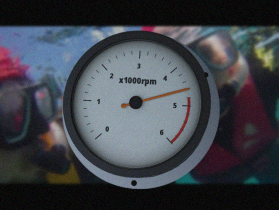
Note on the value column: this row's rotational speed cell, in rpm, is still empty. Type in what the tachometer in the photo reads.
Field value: 4600 rpm
